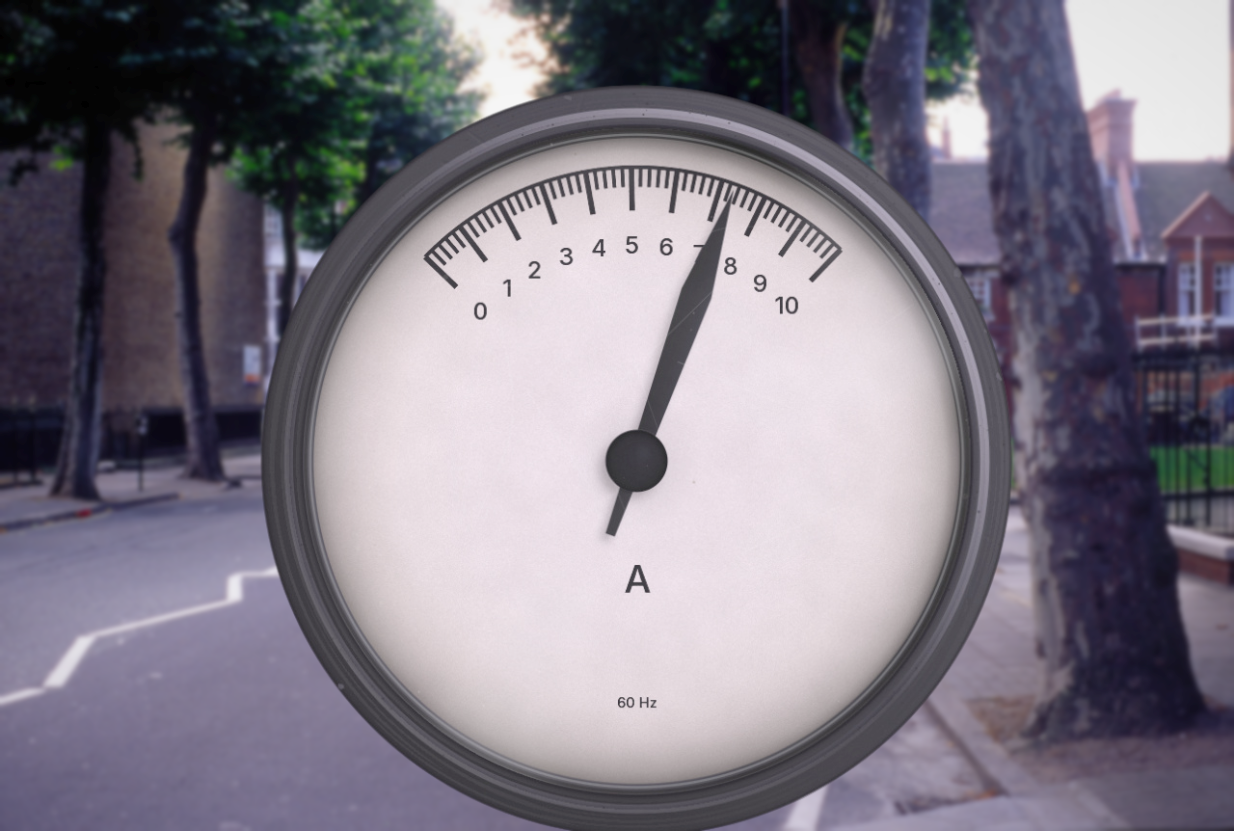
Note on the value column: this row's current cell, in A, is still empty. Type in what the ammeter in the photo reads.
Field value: 7.3 A
